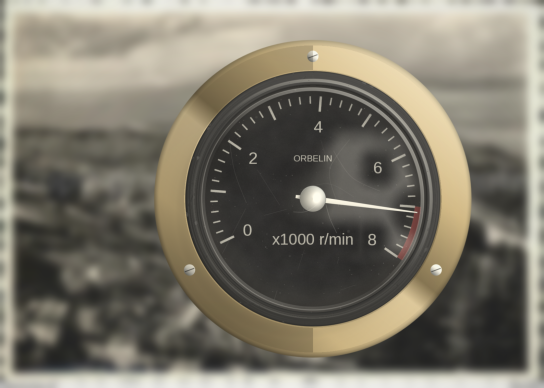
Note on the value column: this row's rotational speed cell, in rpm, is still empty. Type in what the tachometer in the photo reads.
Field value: 7100 rpm
